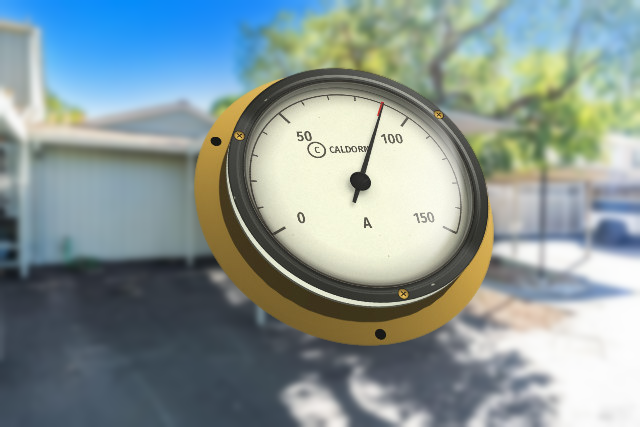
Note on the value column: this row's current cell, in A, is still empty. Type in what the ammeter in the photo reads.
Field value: 90 A
